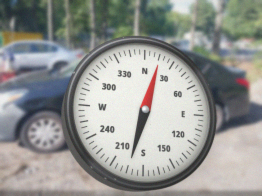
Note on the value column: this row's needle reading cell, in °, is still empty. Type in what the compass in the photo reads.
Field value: 15 °
